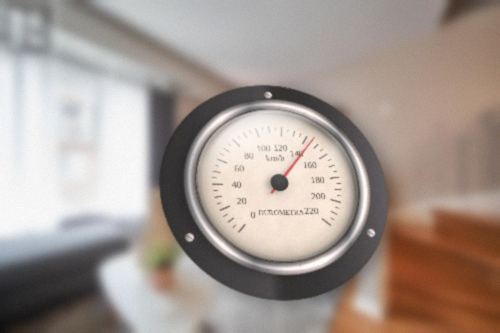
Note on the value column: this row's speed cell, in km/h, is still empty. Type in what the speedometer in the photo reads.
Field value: 145 km/h
